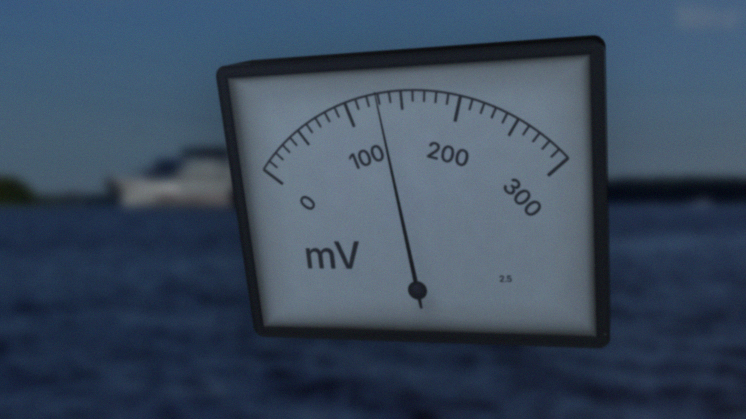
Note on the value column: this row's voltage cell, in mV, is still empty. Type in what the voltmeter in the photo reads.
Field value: 130 mV
